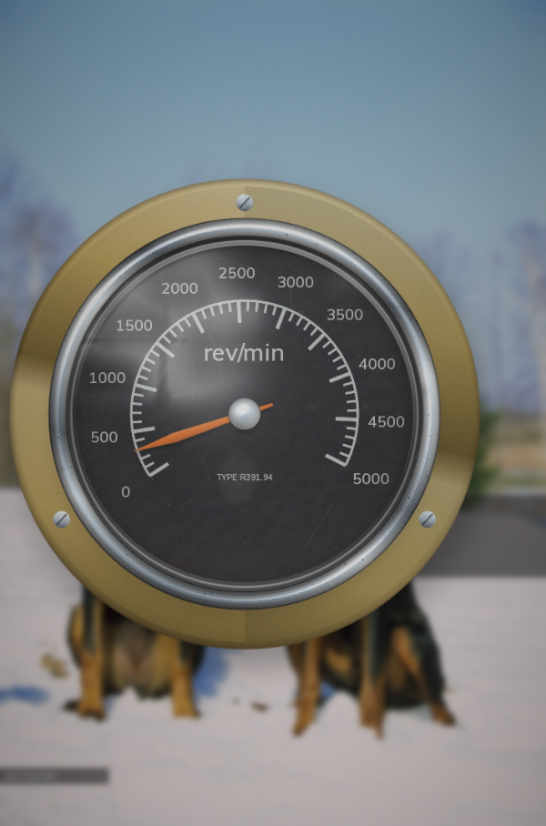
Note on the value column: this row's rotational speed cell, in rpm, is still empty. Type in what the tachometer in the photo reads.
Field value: 300 rpm
